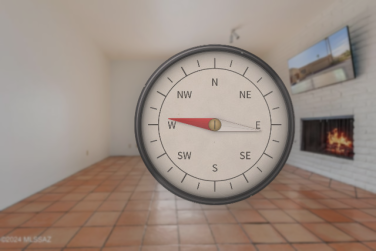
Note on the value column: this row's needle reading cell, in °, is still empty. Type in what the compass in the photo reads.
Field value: 277.5 °
